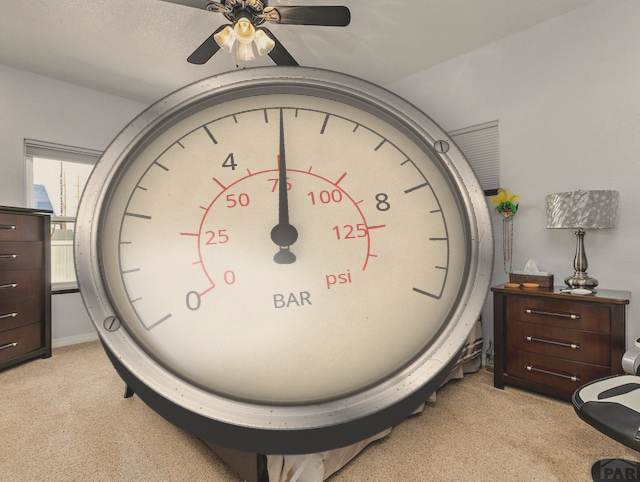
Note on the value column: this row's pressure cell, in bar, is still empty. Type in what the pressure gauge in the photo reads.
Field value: 5.25 bar
